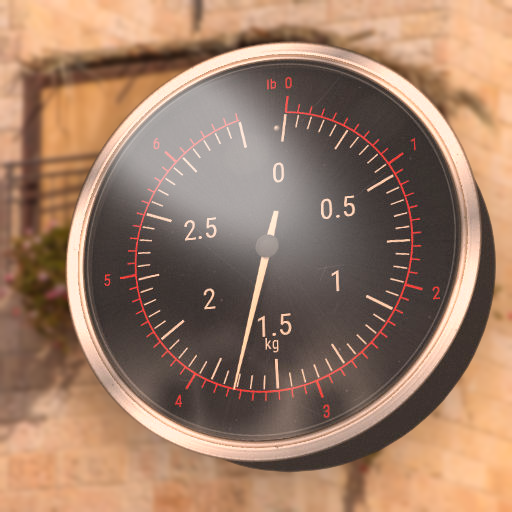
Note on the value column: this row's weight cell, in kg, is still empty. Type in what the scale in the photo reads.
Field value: 1.65 kg
